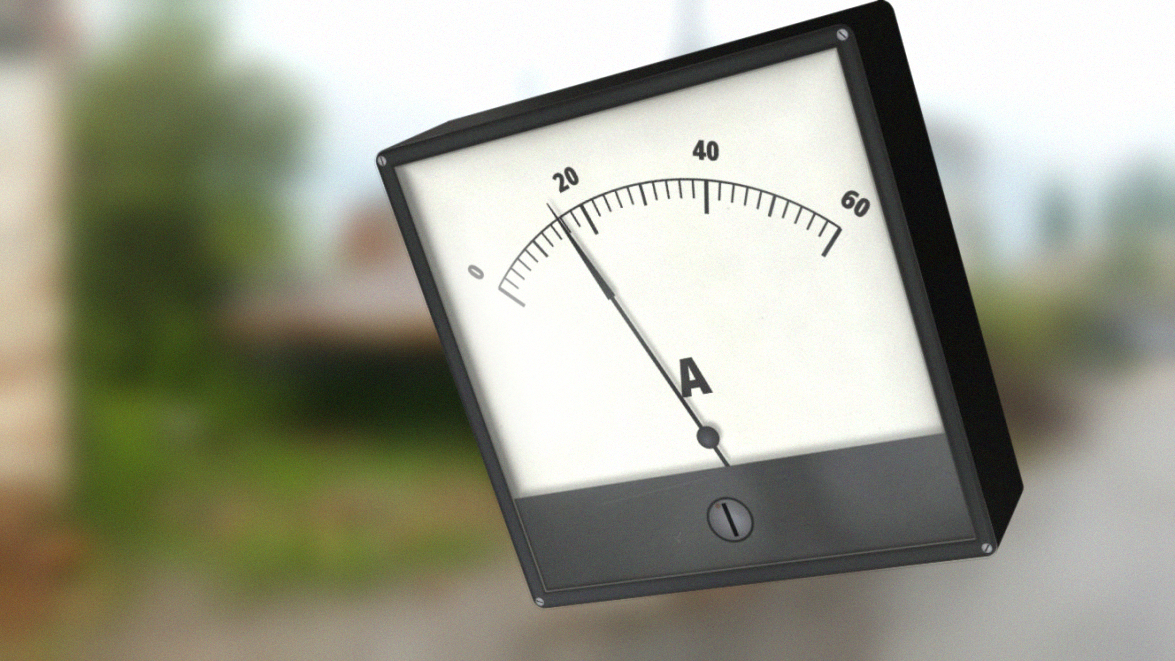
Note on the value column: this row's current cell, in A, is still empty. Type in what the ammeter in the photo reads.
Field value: 16 A
